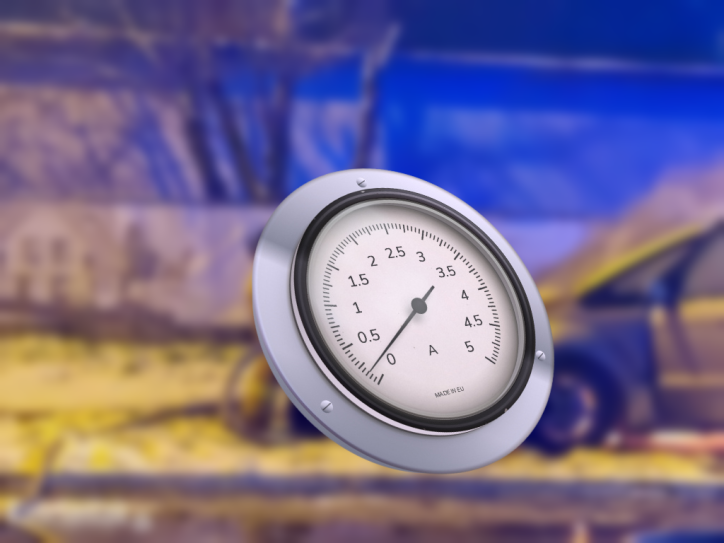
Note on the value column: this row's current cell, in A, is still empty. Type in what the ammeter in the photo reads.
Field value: 0.15 A
